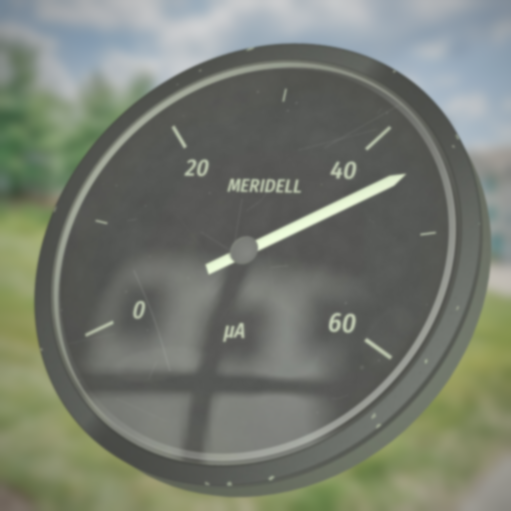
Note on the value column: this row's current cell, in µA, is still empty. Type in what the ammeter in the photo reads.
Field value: 45 µA
